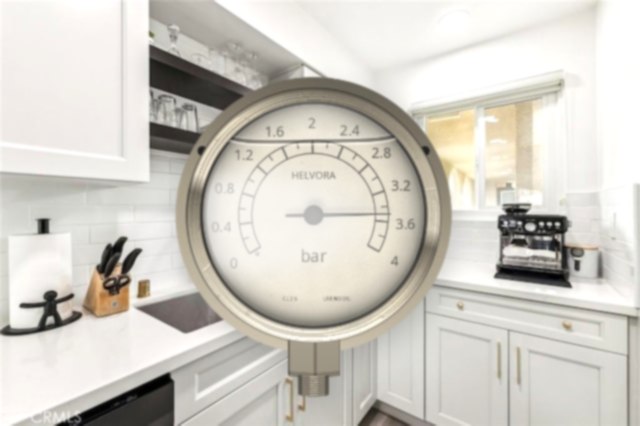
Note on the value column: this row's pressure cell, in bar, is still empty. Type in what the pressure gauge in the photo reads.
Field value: 3.5 bar
